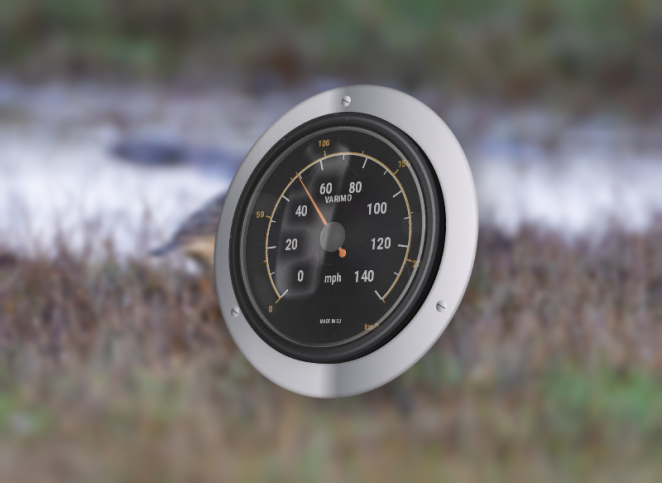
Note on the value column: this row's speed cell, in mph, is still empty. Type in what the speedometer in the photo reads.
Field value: 50 mph
